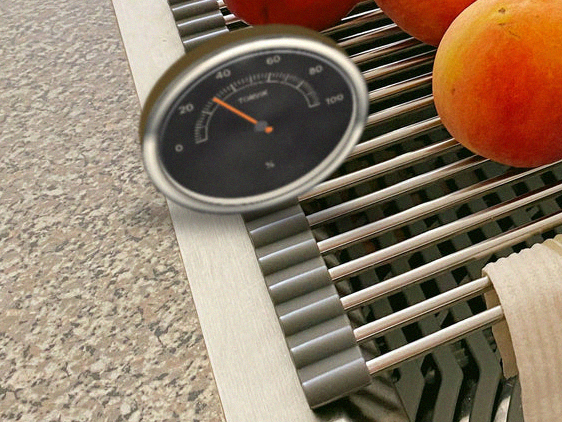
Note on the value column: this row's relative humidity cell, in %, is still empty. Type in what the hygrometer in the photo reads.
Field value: 30 %
